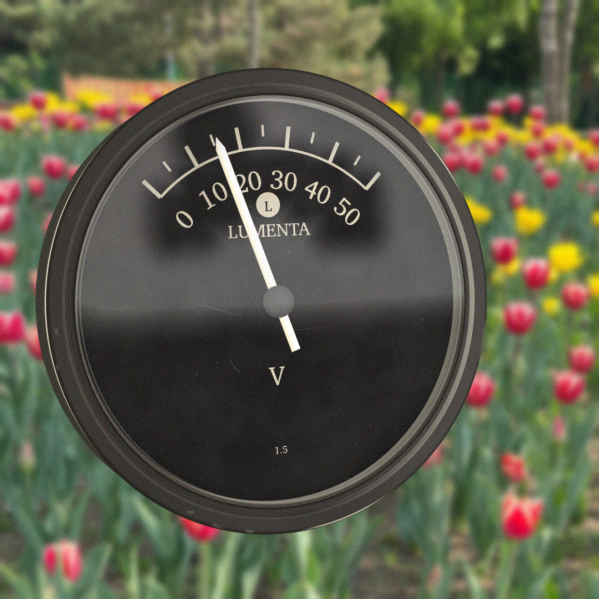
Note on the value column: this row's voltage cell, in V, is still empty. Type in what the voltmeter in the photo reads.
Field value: 15 V
